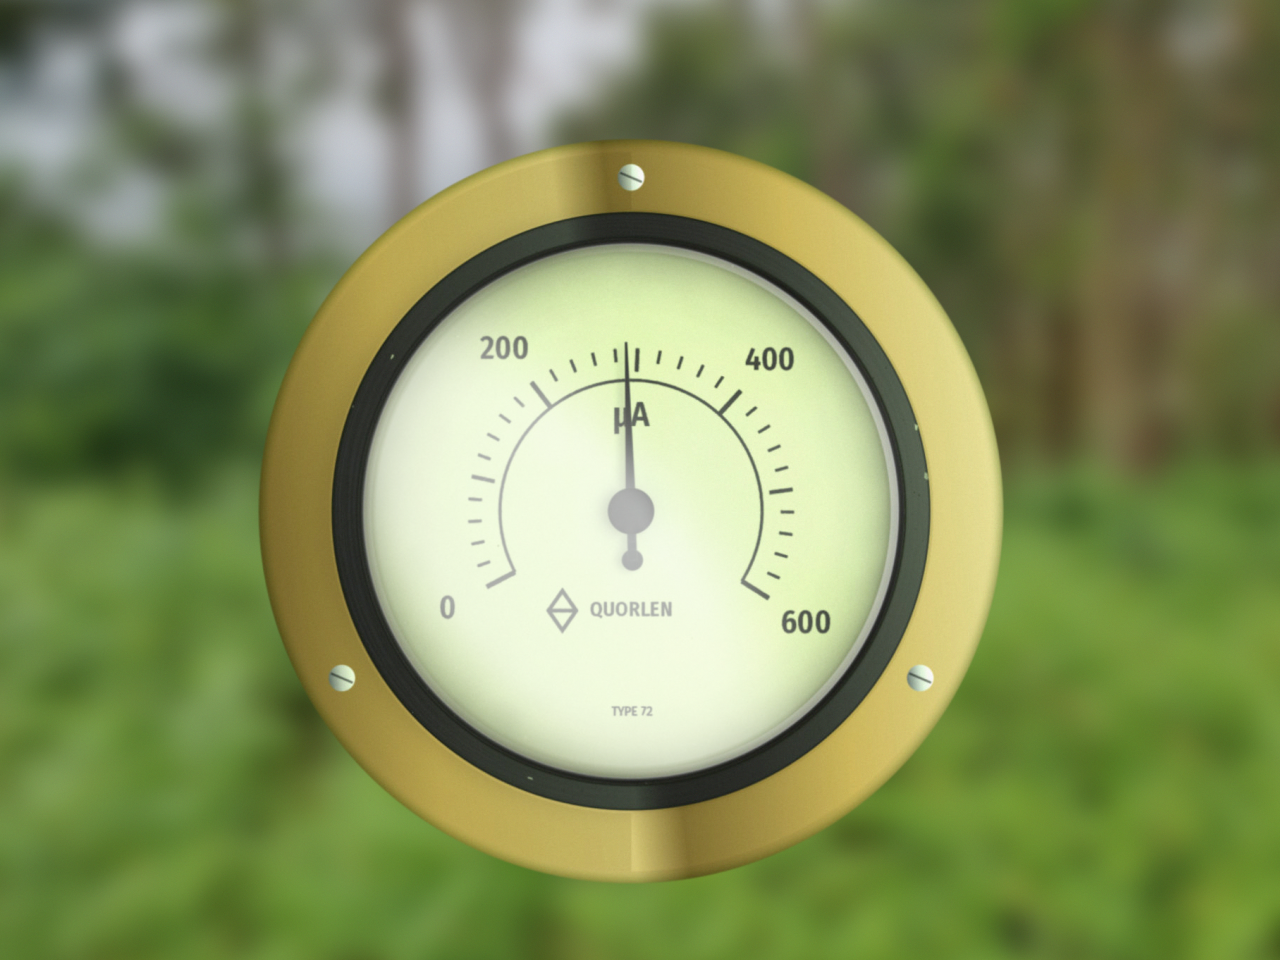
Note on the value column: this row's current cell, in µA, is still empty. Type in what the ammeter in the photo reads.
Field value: 290 µA
